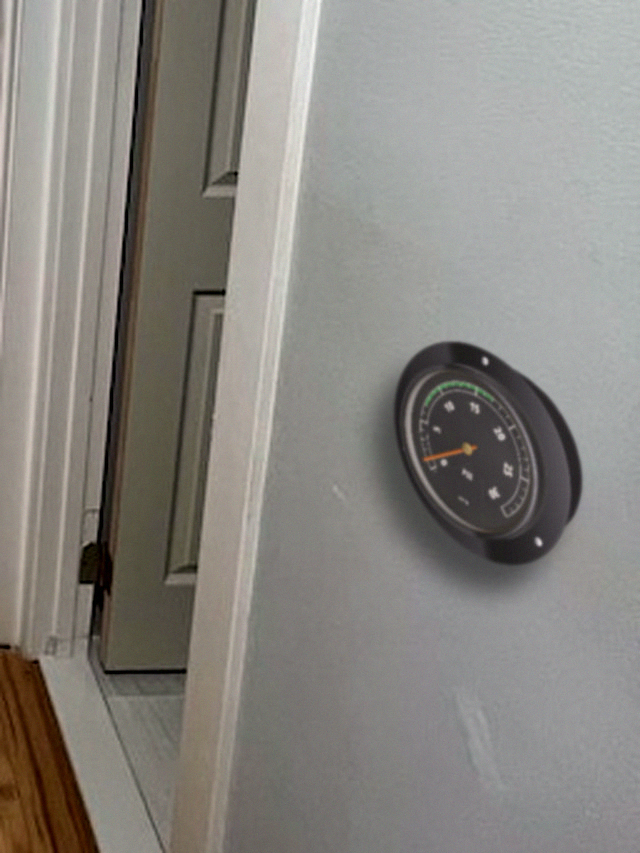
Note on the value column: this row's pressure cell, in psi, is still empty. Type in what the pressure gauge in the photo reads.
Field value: 1 psi
